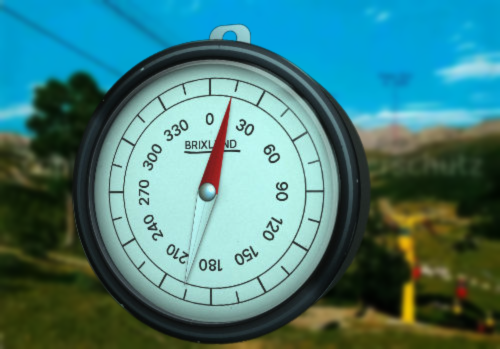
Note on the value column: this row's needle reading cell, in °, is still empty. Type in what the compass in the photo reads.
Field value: 15 °
